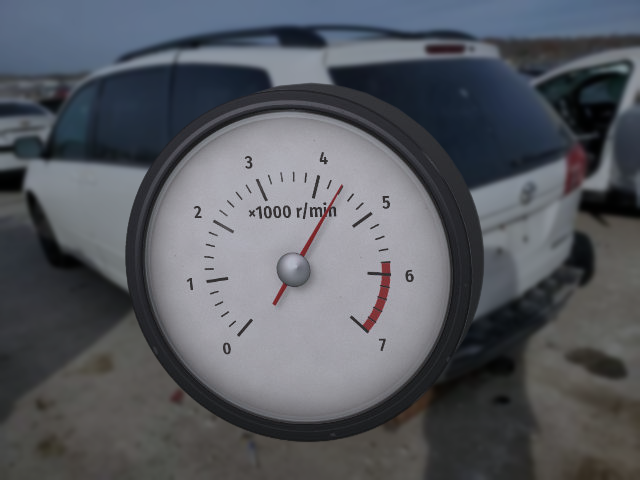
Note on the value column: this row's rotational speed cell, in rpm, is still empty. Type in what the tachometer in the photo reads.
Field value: 4400 rpm
